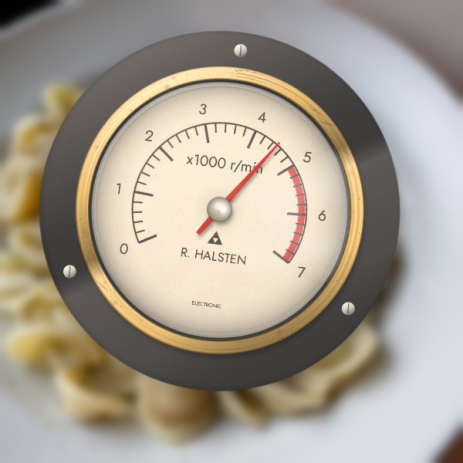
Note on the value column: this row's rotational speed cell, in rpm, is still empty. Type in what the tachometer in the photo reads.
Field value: 4500 rpm
